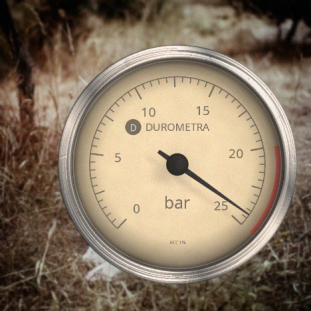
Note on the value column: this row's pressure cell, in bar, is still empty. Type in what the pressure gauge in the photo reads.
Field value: 24.25 bar
